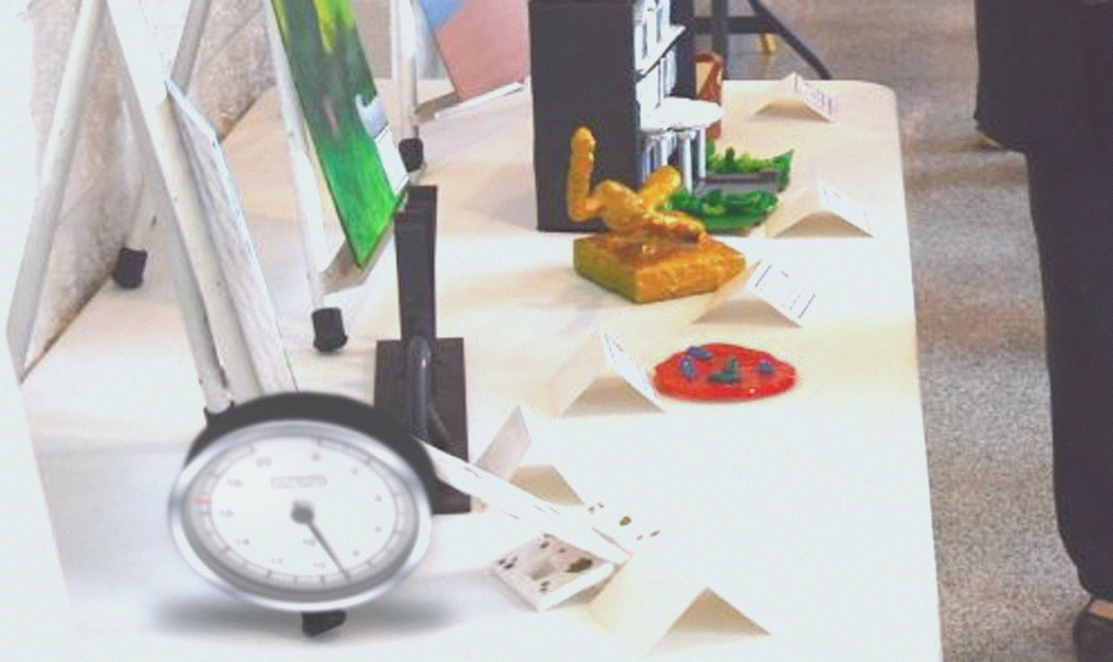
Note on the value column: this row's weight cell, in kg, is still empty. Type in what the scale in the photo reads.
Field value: 9 kg
